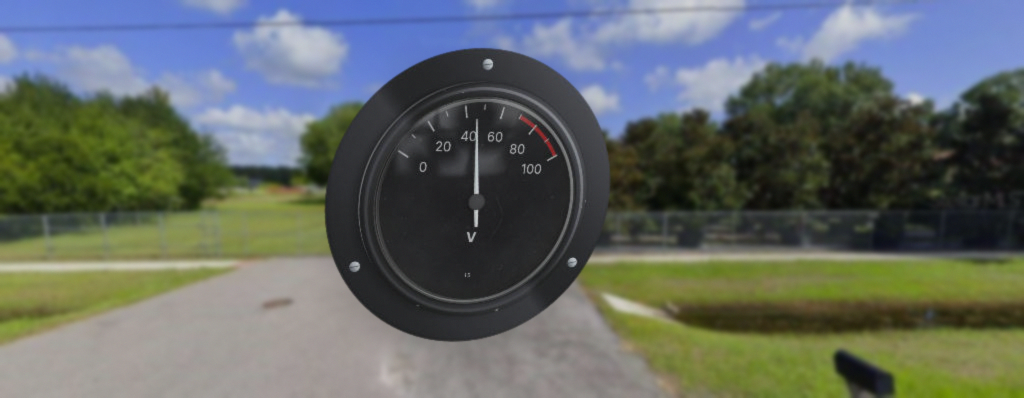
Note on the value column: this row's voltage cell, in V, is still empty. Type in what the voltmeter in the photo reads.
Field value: 45 V
